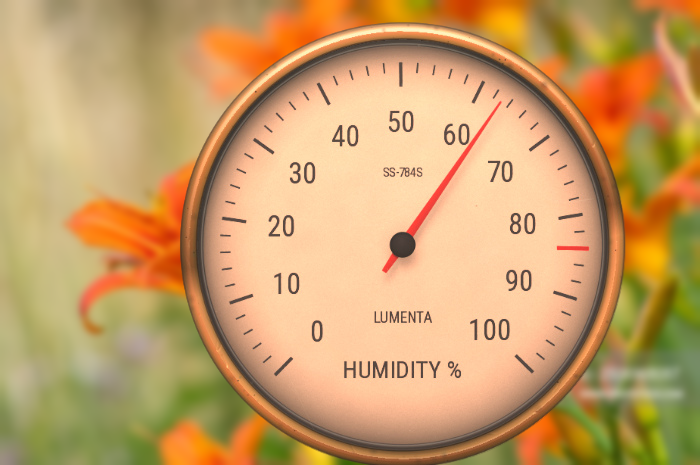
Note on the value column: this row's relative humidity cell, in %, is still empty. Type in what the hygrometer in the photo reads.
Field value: 63 %
